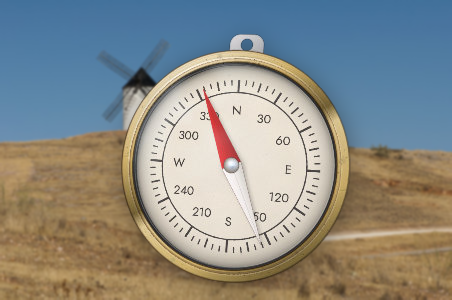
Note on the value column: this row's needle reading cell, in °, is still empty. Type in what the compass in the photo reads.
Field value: 335 °
